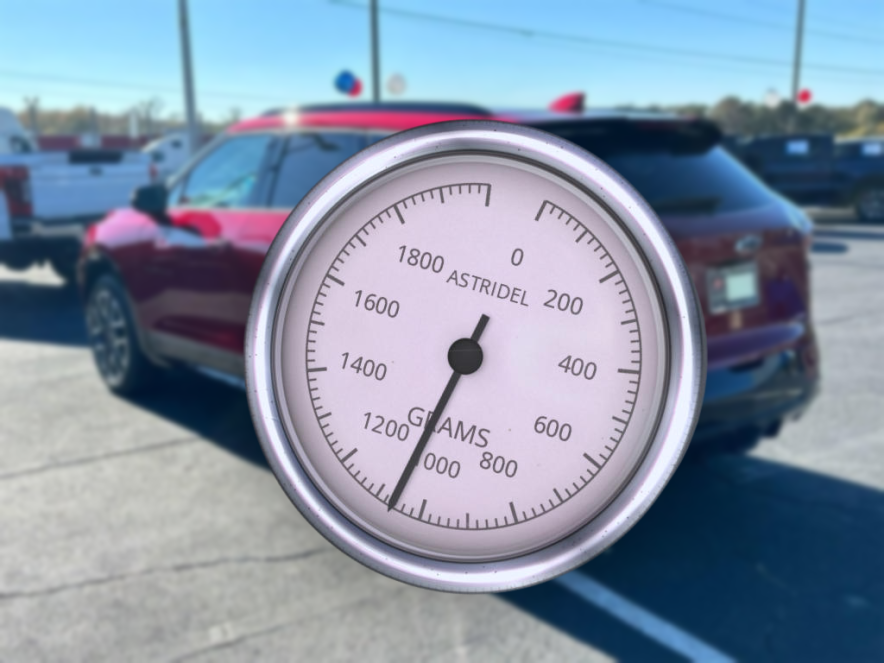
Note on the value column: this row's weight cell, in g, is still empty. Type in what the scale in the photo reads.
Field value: 1060 g
